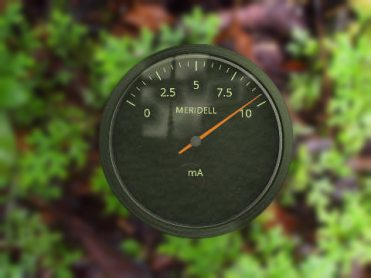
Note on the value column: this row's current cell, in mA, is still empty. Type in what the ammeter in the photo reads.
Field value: 9.5 mA
